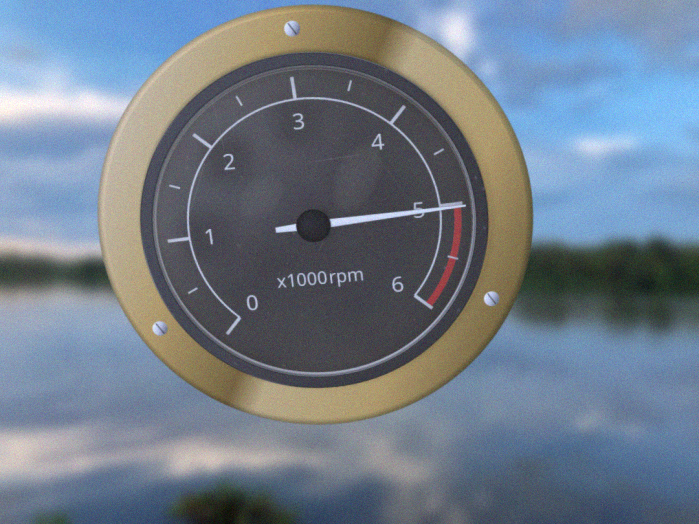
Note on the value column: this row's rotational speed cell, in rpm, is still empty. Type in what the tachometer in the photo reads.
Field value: 5000 rpm
